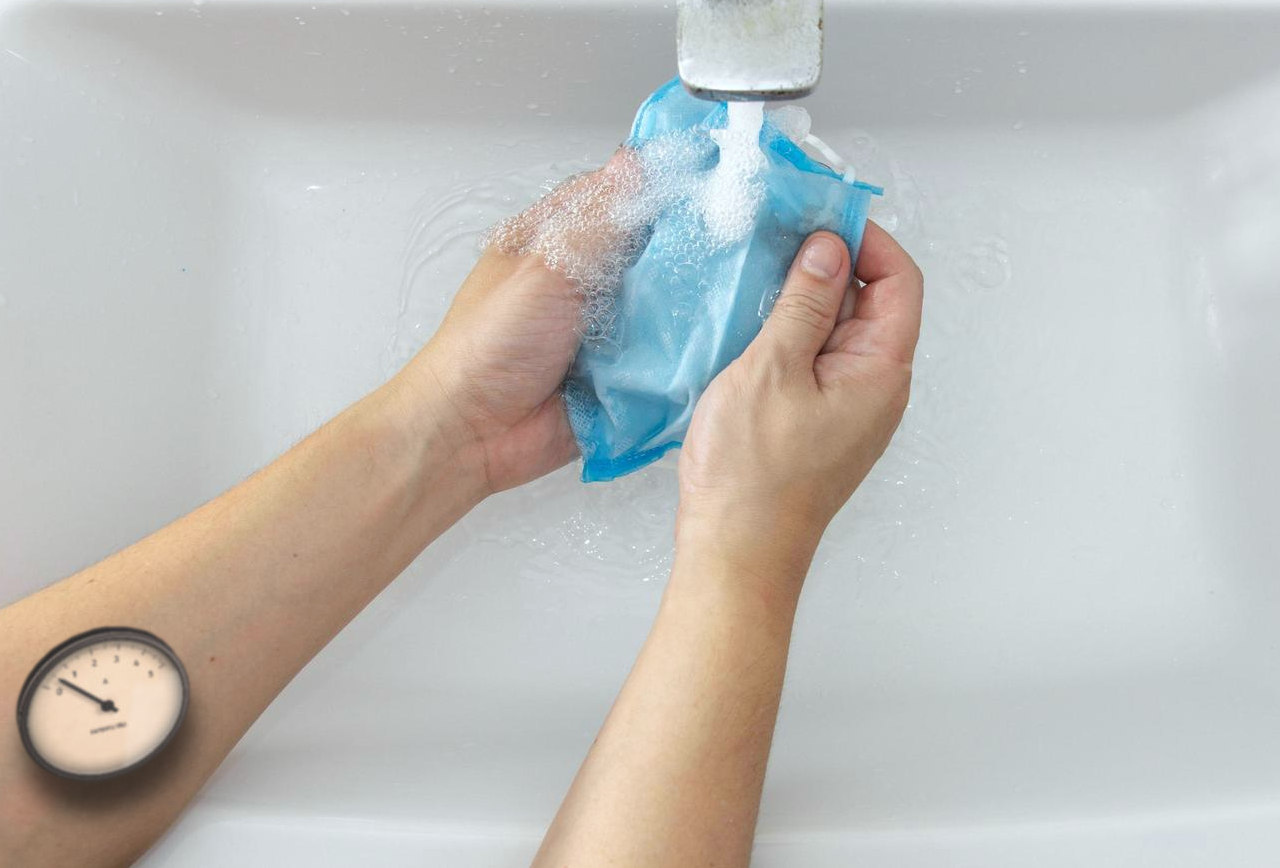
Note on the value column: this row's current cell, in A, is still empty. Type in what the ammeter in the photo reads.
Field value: 0.5 A
